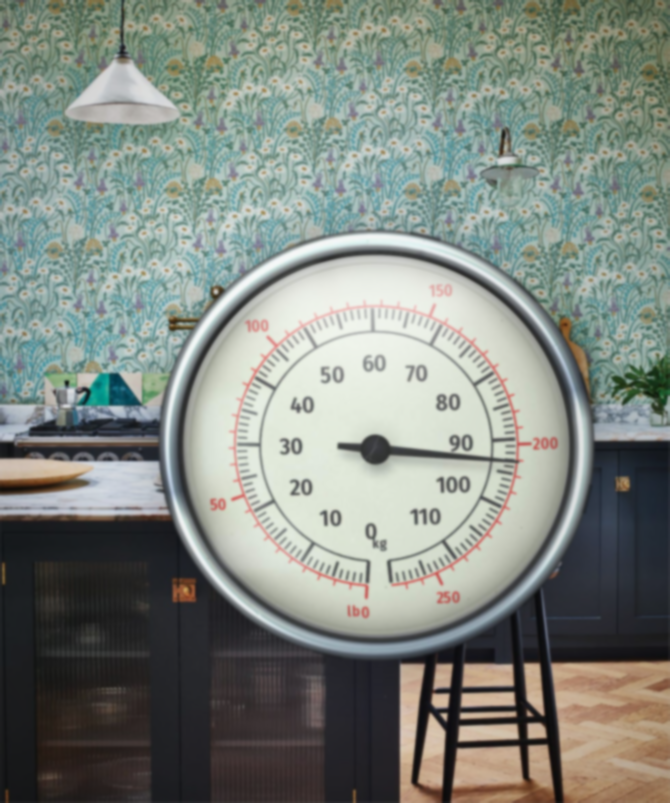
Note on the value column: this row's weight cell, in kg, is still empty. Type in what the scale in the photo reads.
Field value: 93 kg
